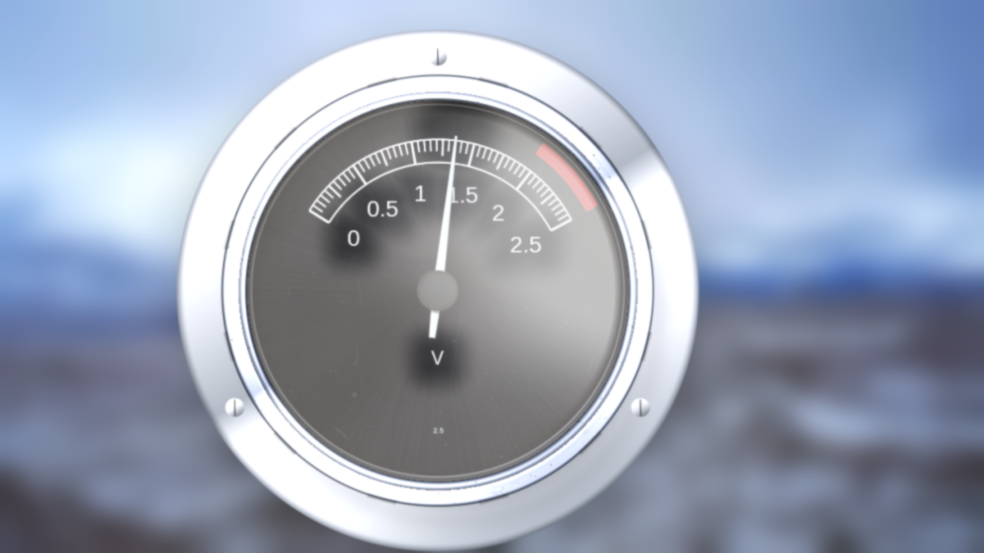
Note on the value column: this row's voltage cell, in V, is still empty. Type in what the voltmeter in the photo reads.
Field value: 1.35 V
